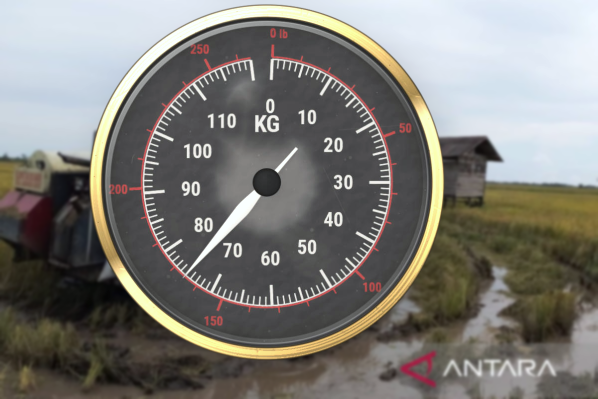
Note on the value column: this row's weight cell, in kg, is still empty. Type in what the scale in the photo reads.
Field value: 75 kg
